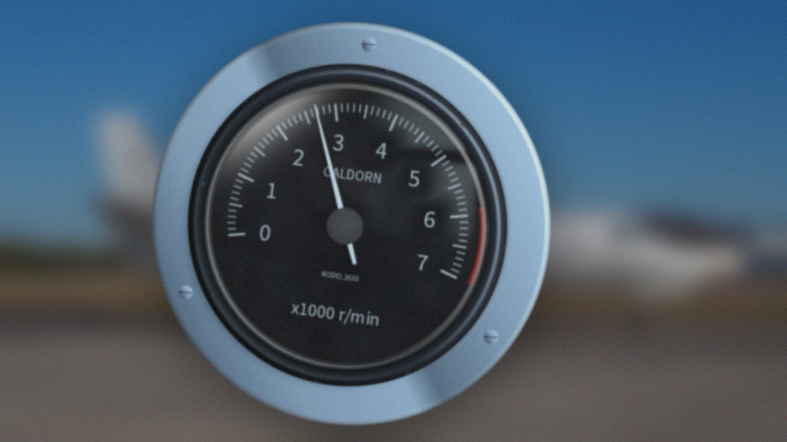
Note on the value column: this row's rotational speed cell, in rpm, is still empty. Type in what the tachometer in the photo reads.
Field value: 2700 rpm
